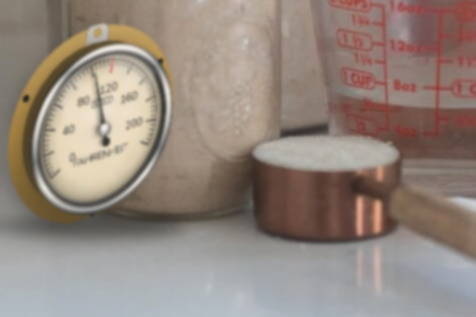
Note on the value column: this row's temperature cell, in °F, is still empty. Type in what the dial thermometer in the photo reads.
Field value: 100 °F
